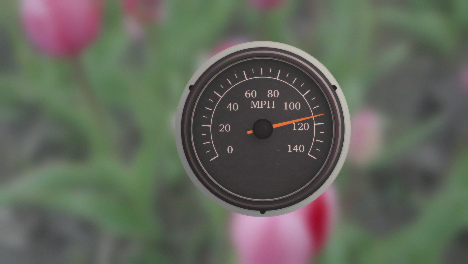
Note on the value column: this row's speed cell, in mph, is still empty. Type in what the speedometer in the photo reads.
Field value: 115 mph
